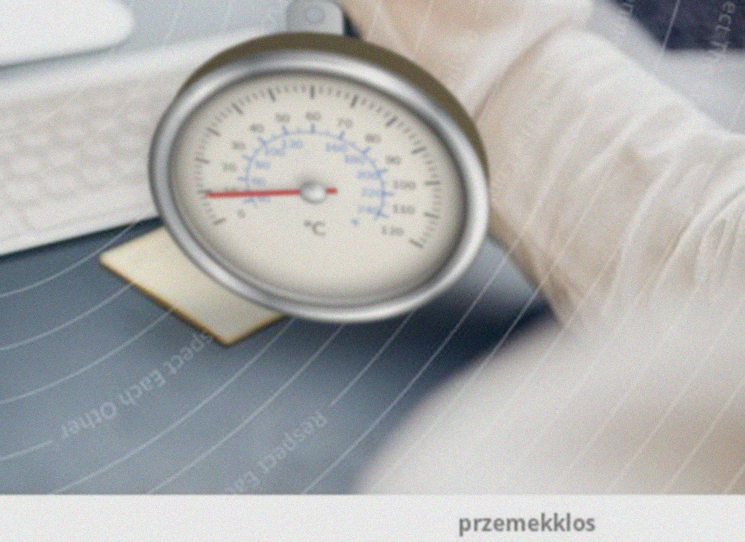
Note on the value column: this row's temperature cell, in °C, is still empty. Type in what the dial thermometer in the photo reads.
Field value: 10 °C
